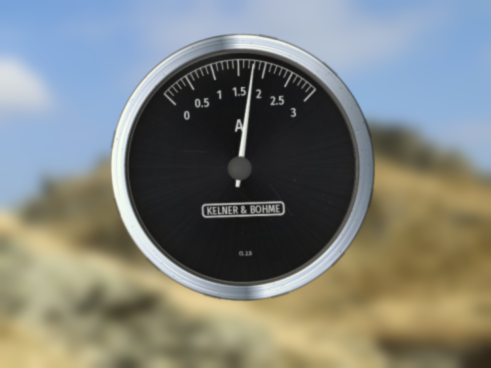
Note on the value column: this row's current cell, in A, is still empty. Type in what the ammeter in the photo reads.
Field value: 1.8 A
